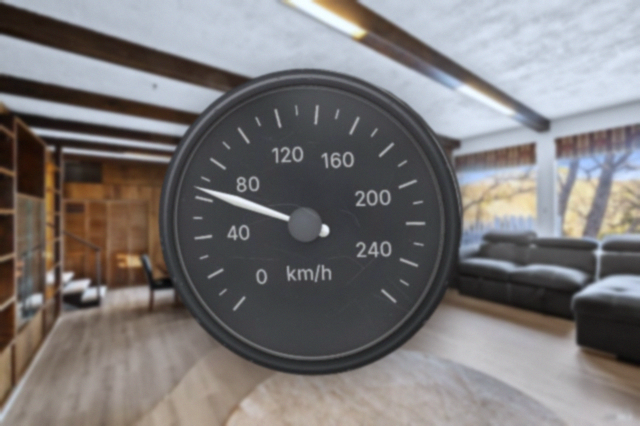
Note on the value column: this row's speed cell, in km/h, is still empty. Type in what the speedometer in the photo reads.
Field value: 65 km/h
